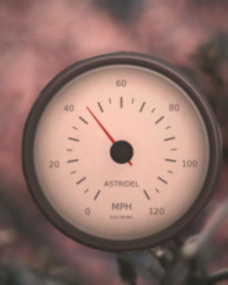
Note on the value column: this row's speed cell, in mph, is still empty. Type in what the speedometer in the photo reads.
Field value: 45 mph
